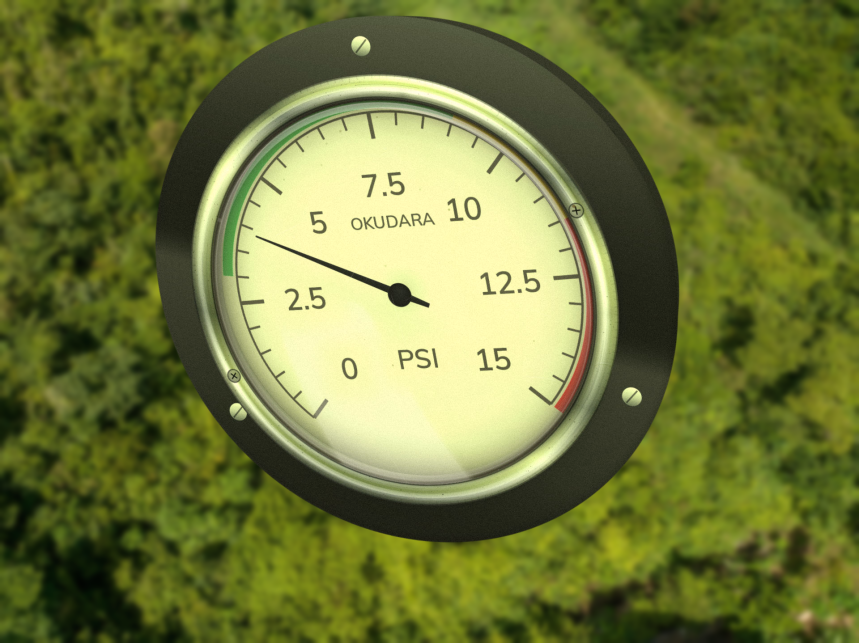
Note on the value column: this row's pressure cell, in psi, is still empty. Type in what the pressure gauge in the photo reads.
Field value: 4 psi
